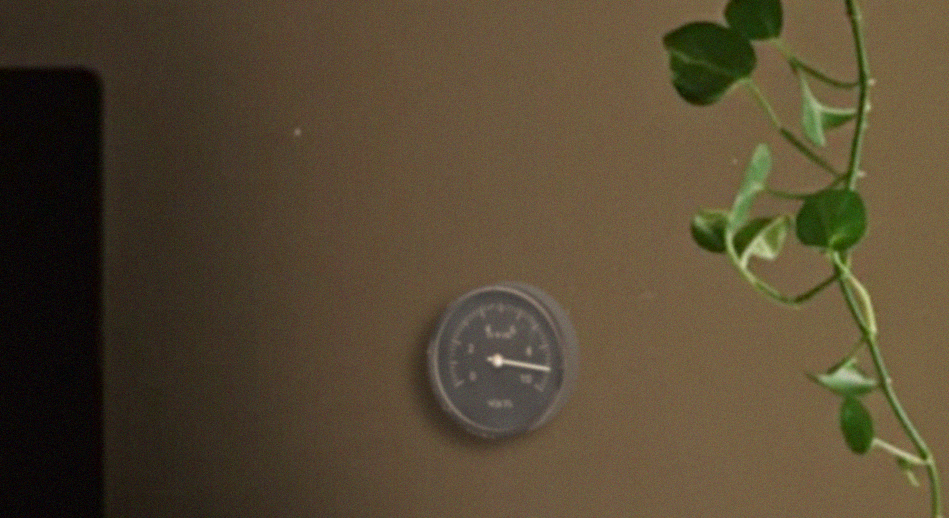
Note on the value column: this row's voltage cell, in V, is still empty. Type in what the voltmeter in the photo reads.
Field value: 9 V
